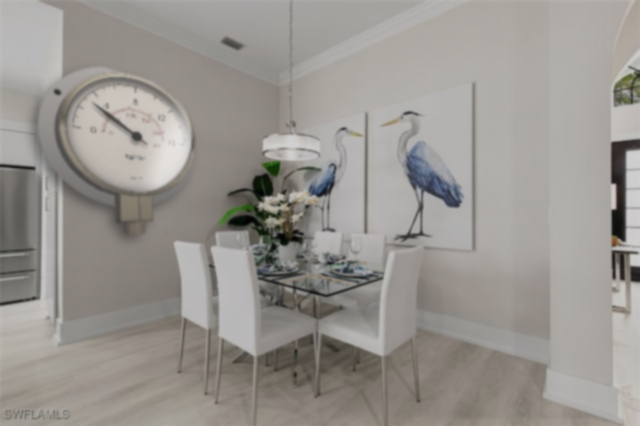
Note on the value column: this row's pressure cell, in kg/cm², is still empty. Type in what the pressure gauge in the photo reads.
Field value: 3 kg/cm²
